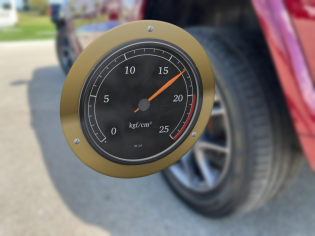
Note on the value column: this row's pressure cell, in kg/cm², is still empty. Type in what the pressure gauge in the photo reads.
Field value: 17 kg/cm²
